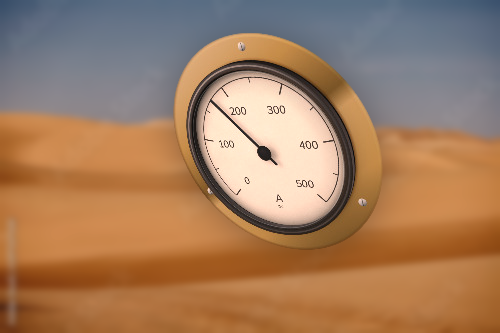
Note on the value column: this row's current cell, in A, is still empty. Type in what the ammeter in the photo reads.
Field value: 175 A
